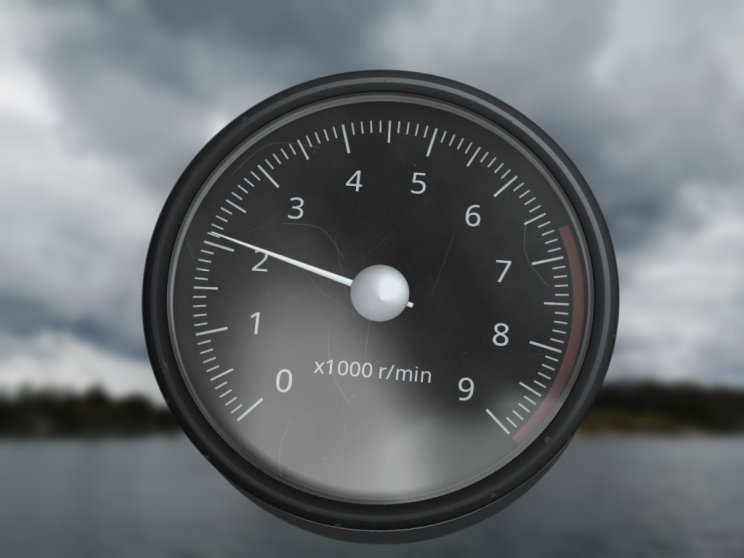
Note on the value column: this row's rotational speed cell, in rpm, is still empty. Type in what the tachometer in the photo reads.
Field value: 2100 rpm
